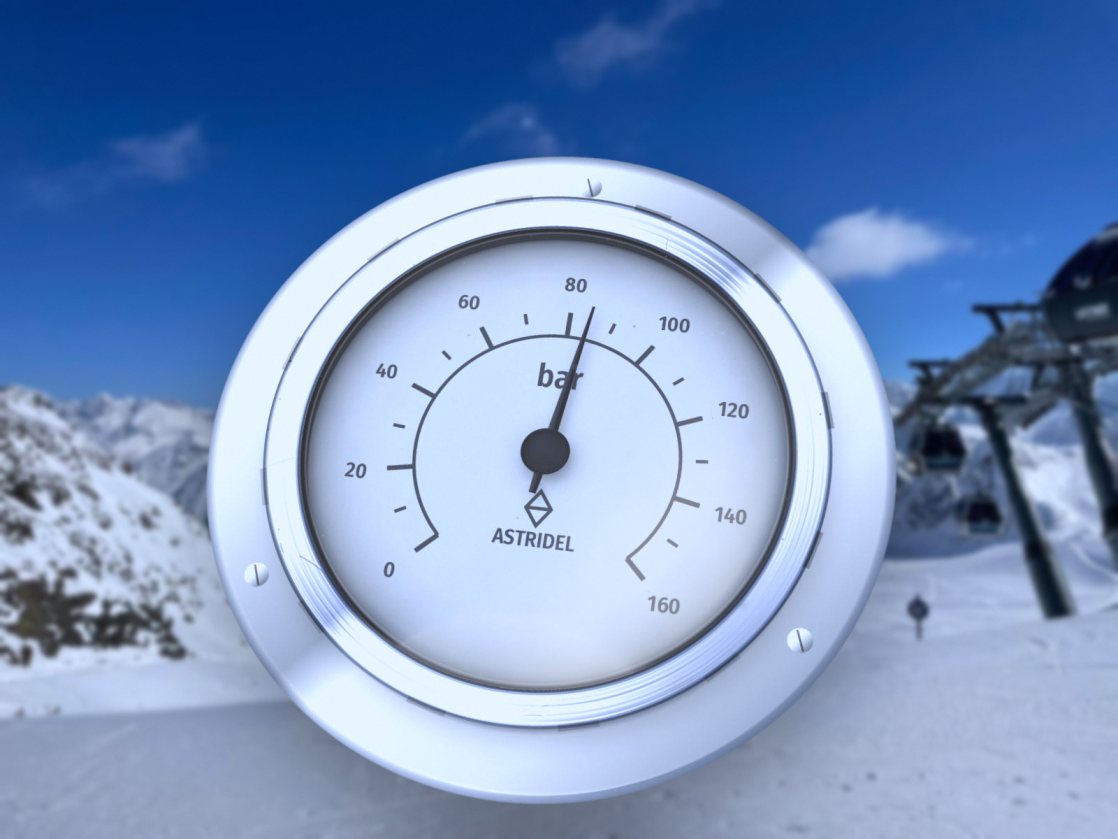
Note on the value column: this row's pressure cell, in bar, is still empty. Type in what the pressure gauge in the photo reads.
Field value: 85 bar
